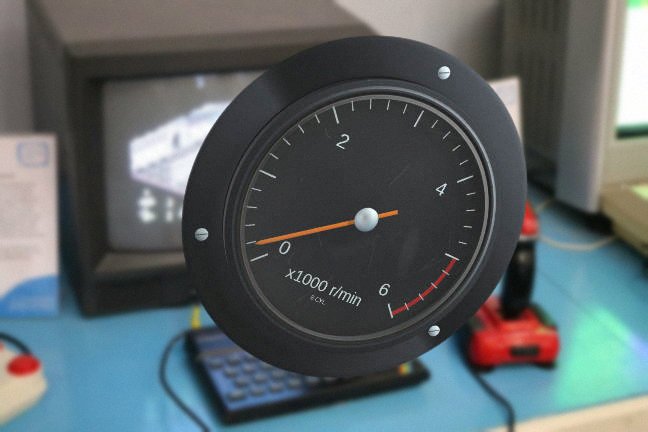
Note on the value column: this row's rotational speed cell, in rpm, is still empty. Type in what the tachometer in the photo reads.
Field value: 200 rpm
